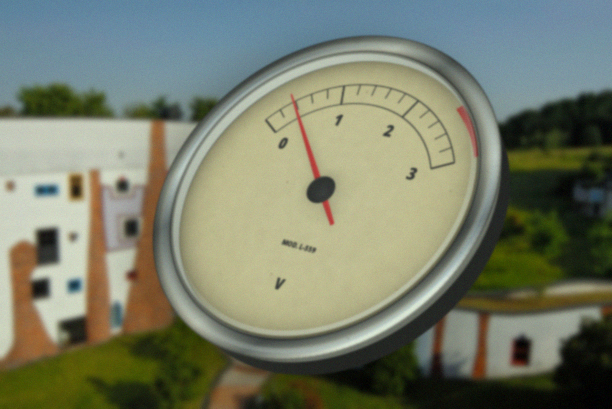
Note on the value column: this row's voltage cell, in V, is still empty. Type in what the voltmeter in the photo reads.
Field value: 0.4 V
